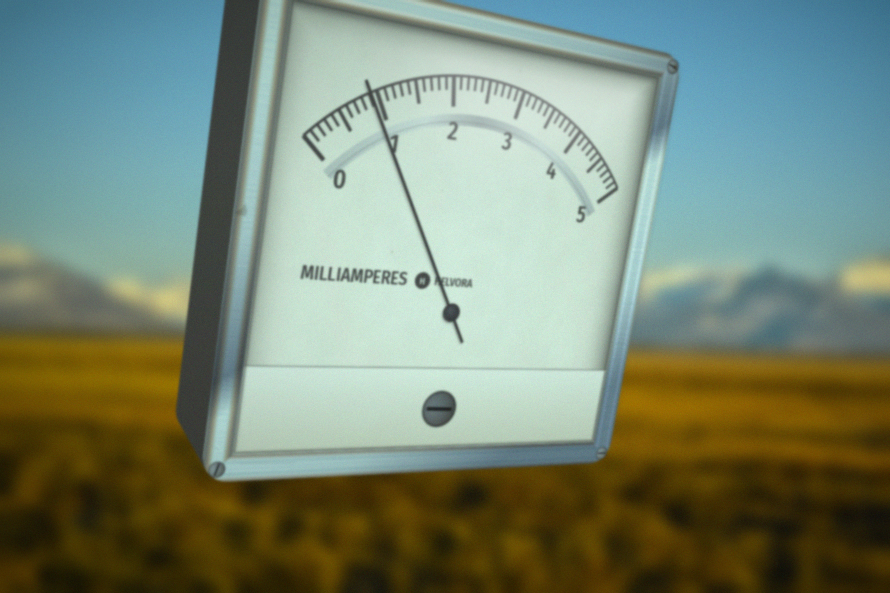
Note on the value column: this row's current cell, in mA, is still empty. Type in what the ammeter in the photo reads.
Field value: 0.9 mA
